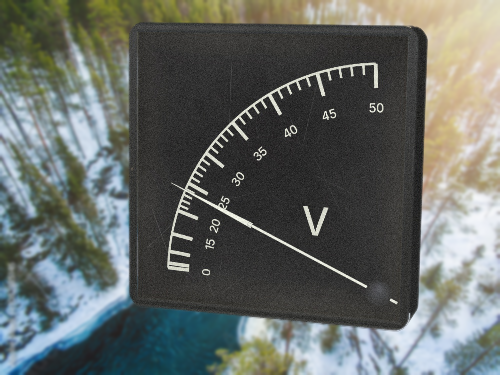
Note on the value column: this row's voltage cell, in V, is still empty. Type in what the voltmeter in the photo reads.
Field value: 24 V
